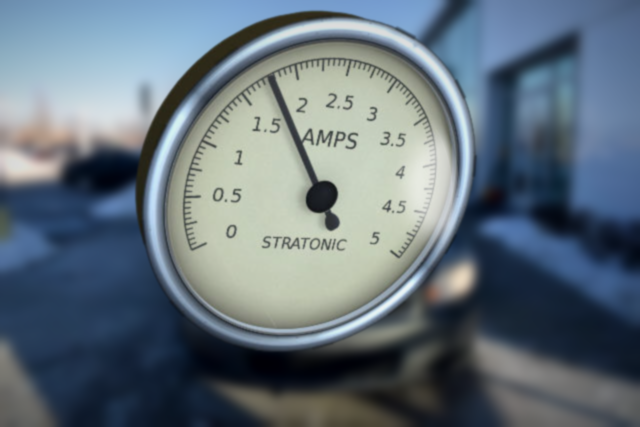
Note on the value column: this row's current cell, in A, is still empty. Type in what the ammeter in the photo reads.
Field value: 1.75 A
